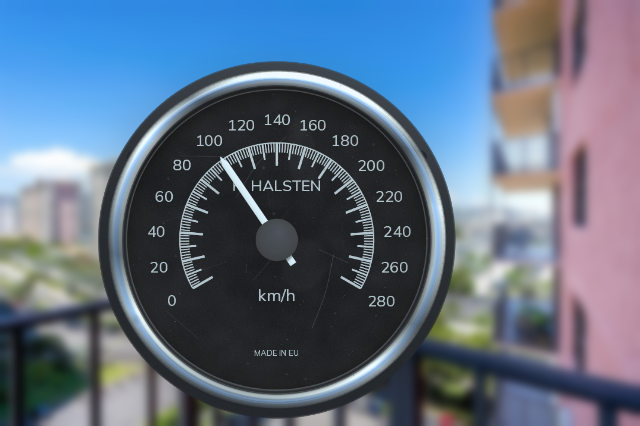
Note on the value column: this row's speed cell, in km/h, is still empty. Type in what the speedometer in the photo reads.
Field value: 100 km/h
